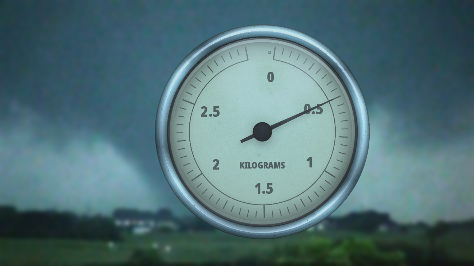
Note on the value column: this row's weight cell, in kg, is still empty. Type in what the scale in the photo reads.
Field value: 0.5 kg
